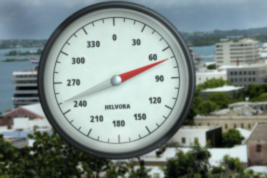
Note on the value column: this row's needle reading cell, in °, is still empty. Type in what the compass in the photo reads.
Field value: 70 °
